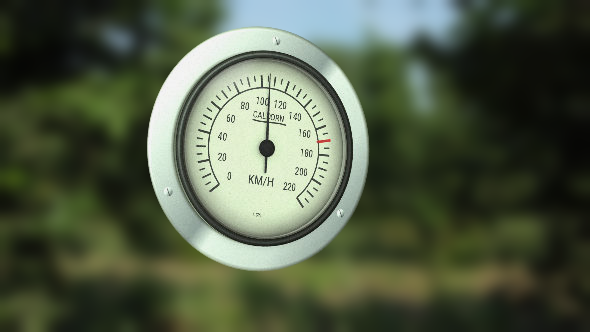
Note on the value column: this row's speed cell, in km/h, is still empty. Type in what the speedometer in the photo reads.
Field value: 105 km/h
